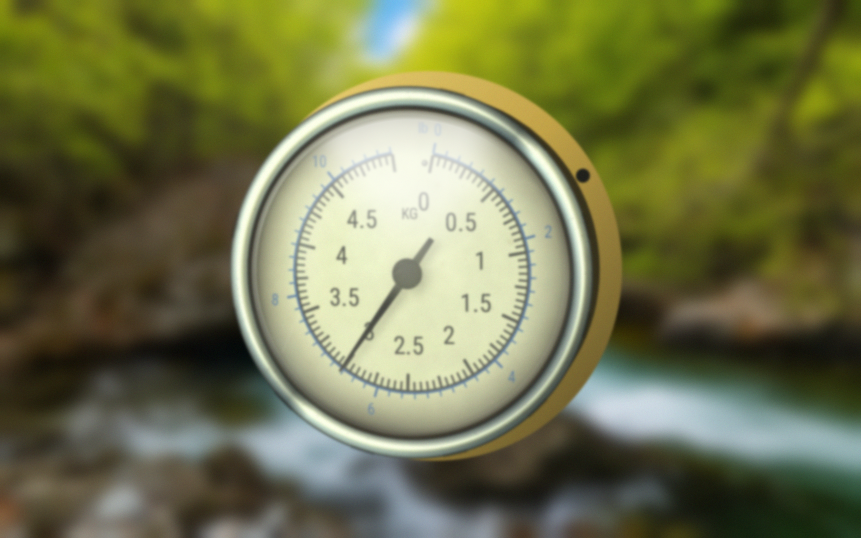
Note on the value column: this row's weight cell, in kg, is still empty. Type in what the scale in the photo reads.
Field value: 3 kg
